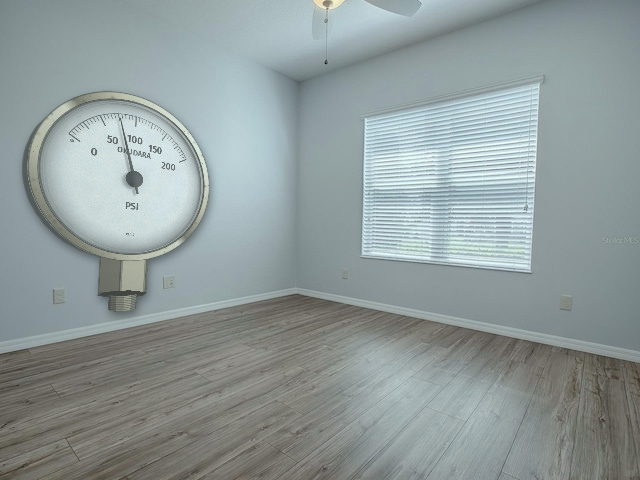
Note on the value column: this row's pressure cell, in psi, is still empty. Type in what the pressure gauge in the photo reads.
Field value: 75 psi
